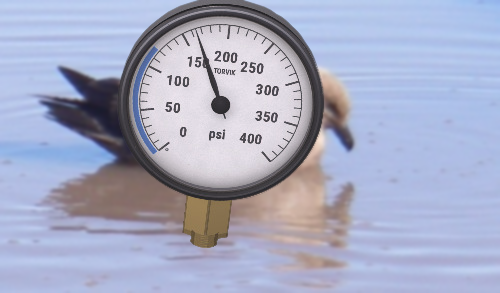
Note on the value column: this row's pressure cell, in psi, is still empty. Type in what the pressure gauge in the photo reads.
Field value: 165 psi
